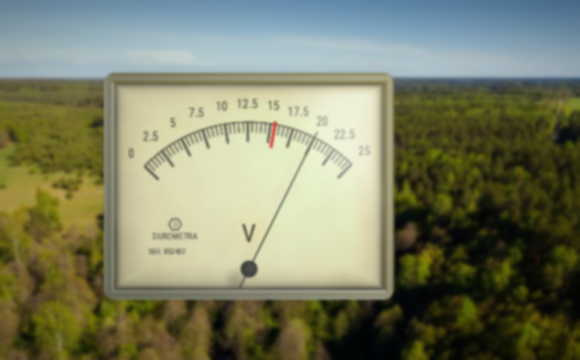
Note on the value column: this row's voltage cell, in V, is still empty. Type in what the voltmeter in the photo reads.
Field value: 20 V
